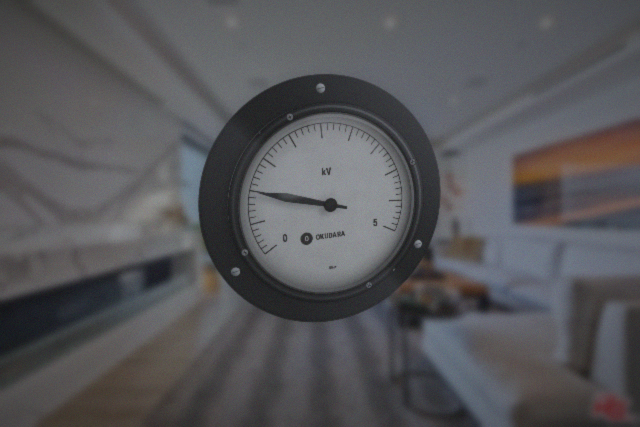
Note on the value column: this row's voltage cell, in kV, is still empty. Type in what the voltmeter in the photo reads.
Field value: 1 kV
